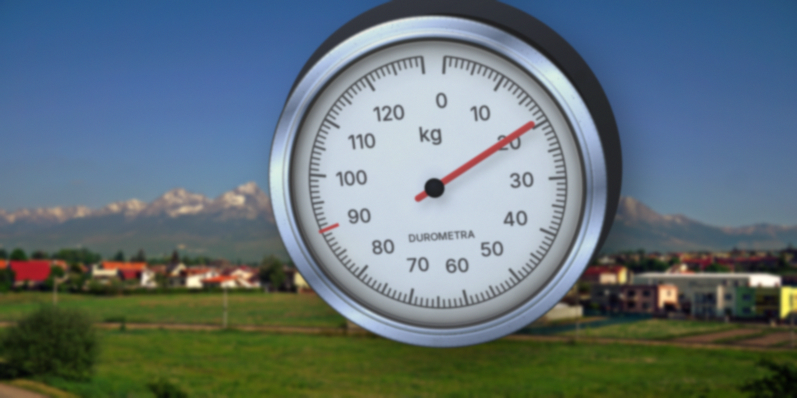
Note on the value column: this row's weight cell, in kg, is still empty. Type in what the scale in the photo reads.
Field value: 19 kg
